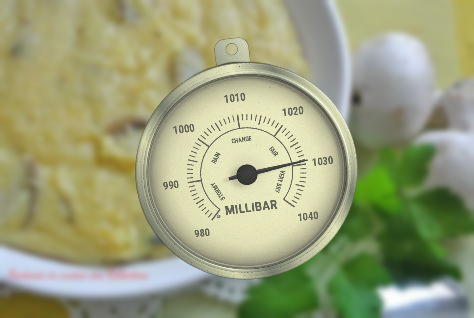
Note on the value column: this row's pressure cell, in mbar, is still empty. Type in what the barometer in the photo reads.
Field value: 1029 mbar
